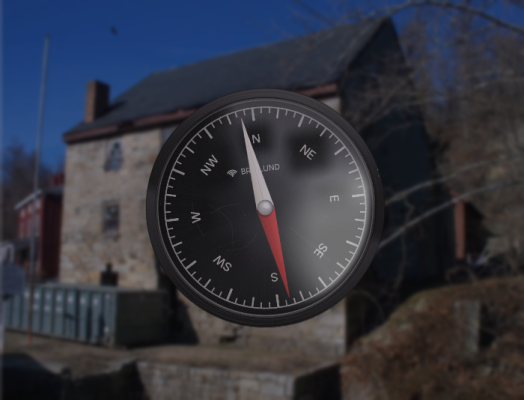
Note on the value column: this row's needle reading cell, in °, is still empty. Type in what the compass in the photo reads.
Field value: 172.5 °
